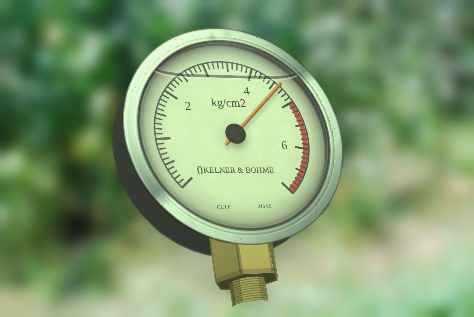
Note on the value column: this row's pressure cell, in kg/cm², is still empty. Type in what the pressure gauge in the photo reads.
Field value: 4.6 kg/cm²
